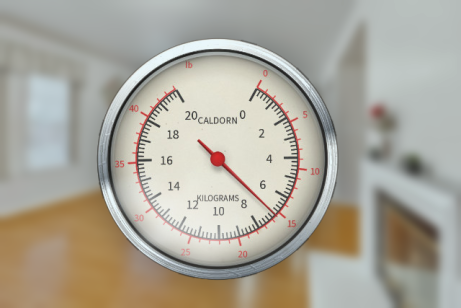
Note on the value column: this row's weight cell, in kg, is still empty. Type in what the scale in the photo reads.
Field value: 7 kg
